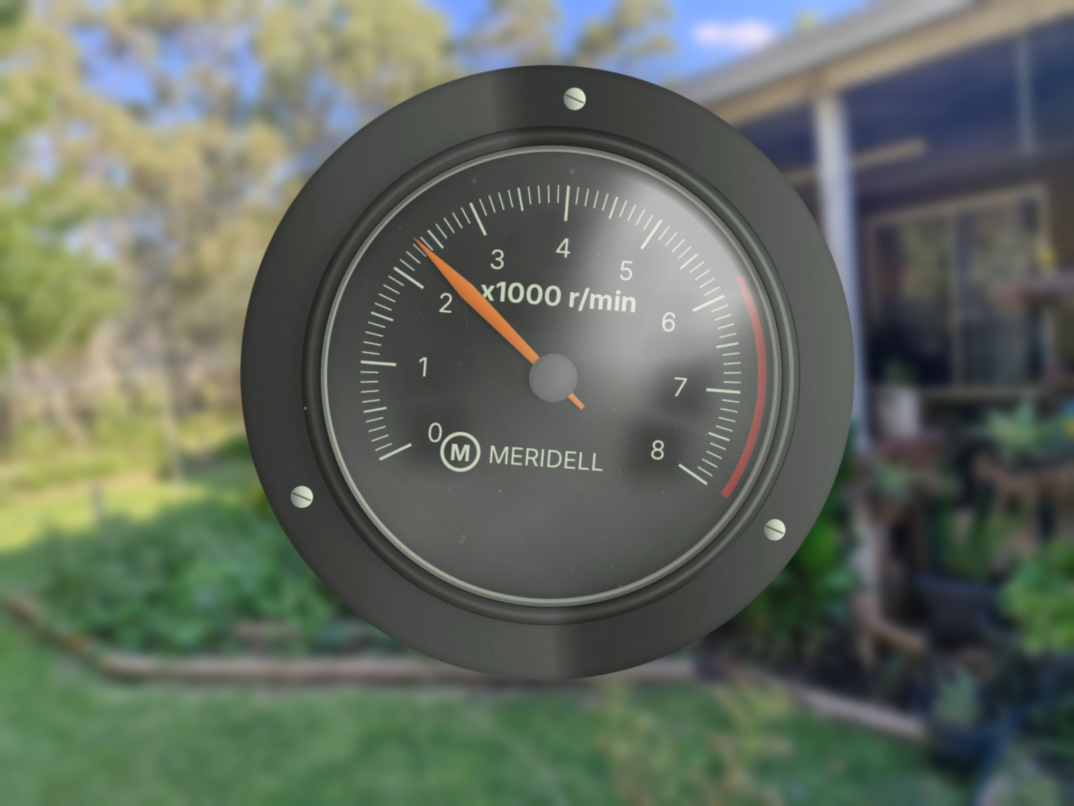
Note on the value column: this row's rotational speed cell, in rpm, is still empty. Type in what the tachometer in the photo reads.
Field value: 2350 rpm
